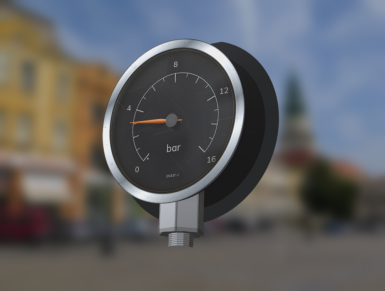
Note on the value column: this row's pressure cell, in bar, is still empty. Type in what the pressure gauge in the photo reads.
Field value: 3 bar
